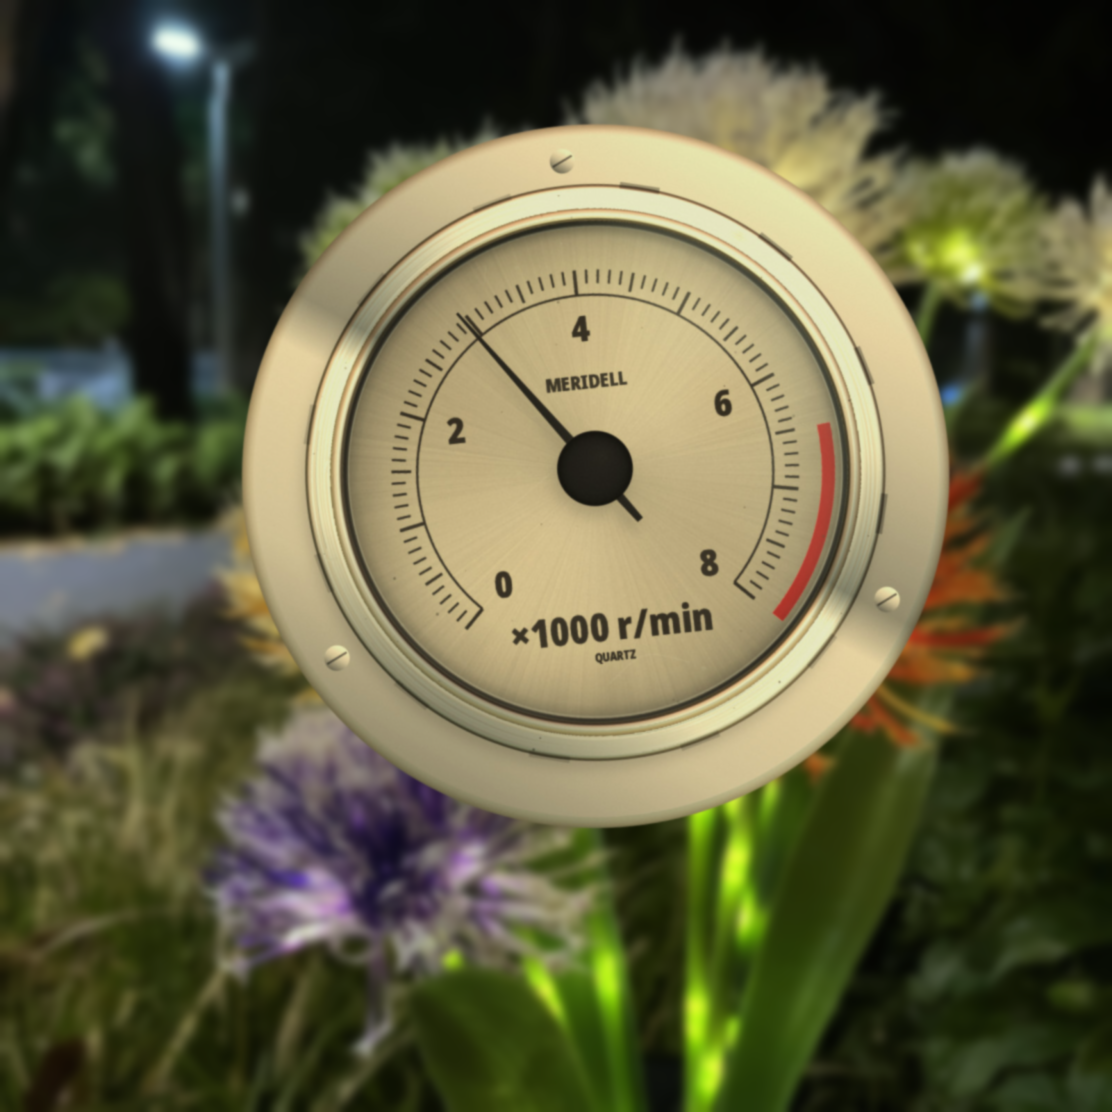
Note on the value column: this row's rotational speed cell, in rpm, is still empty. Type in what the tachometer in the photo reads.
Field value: 2950 rpm
